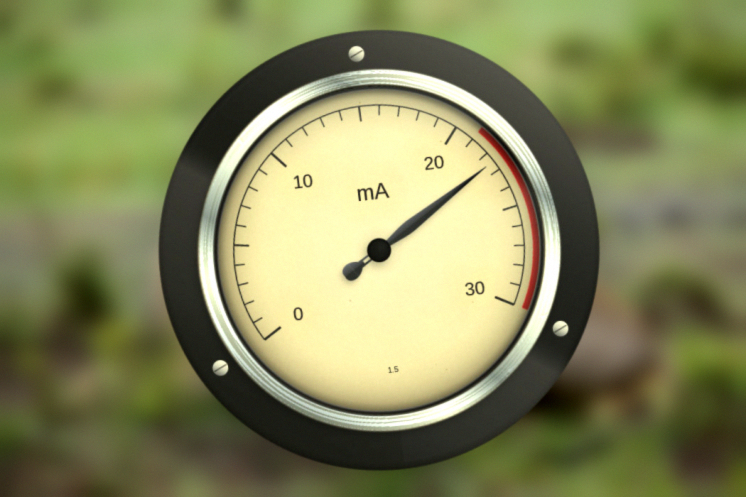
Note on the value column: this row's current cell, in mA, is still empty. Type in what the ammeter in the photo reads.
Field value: 22.5 mA
